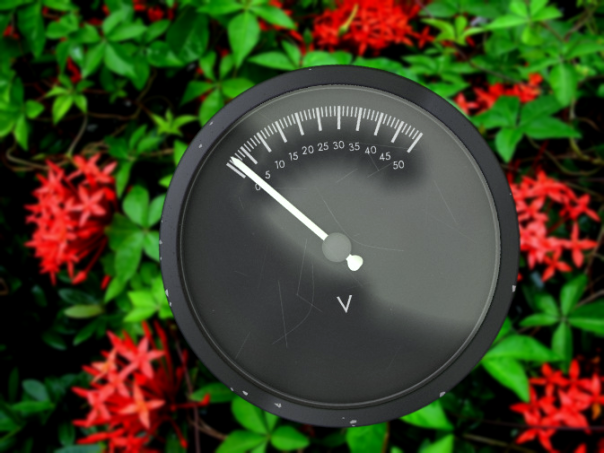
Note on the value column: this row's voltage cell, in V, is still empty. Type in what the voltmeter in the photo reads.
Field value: 2 V
